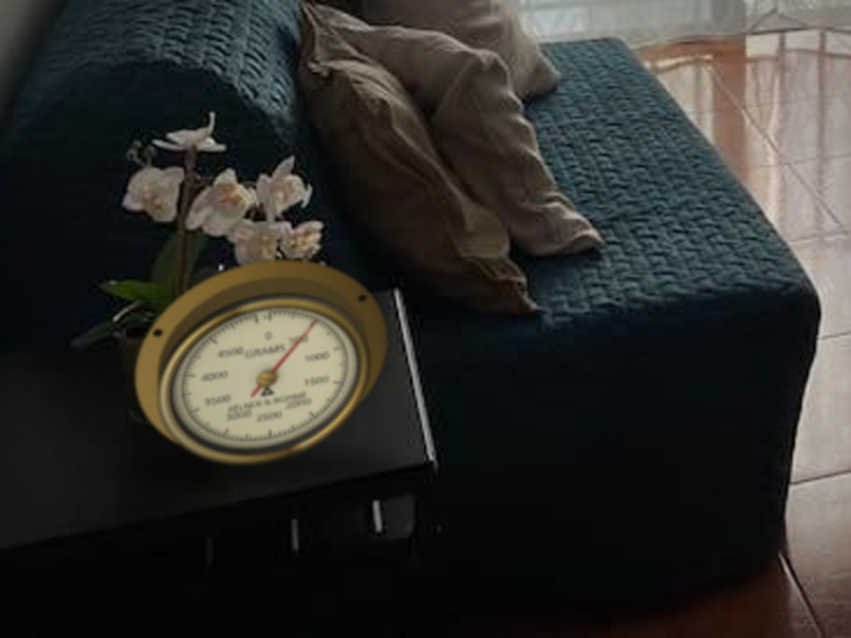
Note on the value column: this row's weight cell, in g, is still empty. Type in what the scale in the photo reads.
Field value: 500 g
